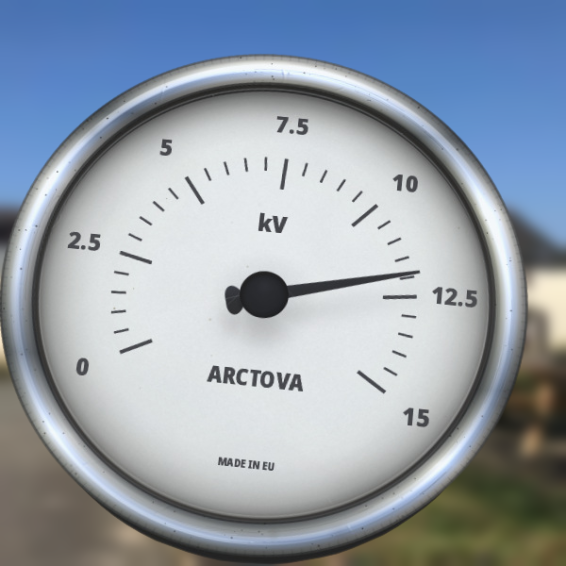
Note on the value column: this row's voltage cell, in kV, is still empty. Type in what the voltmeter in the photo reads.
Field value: 12 kV
